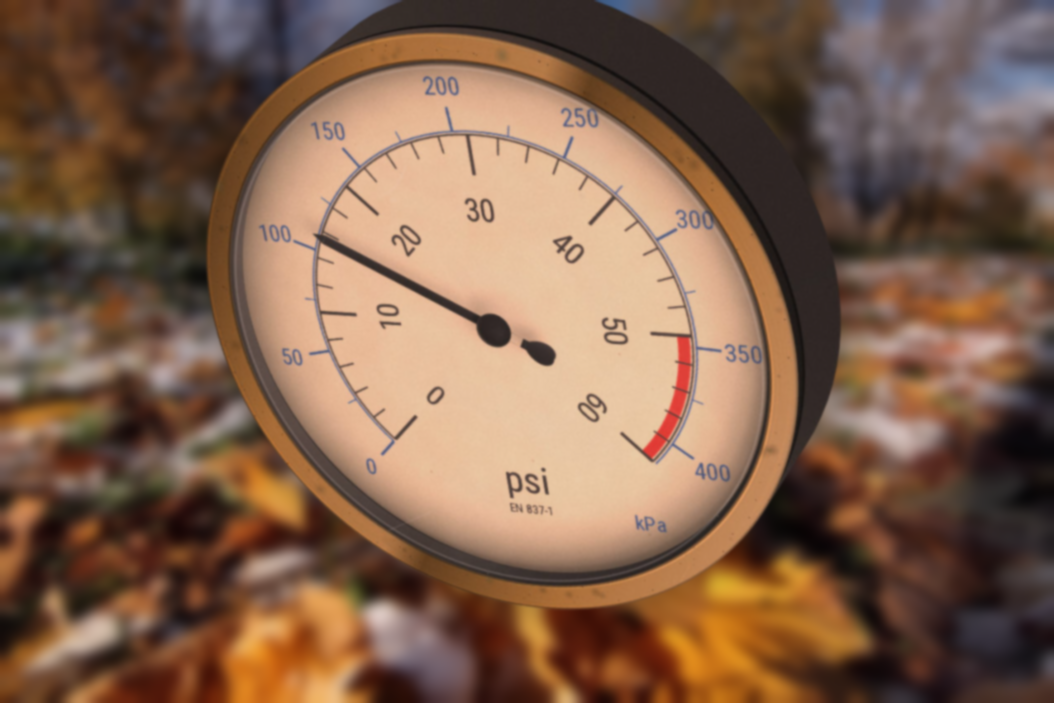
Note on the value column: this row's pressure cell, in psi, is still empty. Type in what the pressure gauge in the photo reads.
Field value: 16 psi
